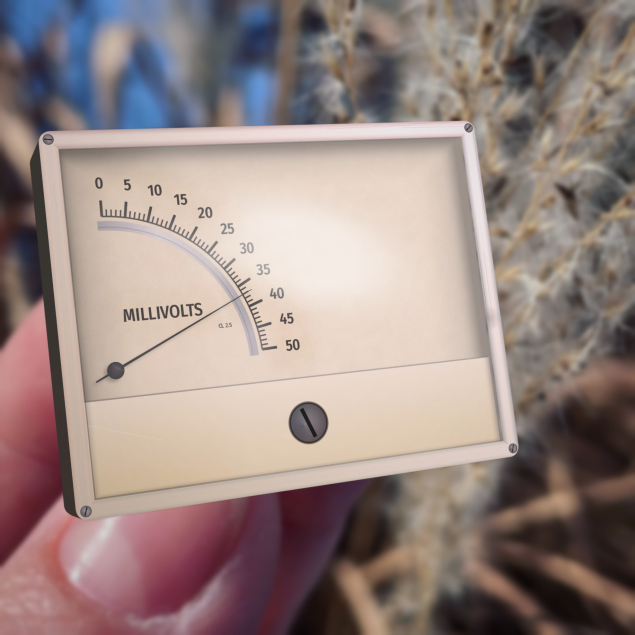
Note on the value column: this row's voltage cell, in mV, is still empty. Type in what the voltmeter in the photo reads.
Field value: 37 mV
